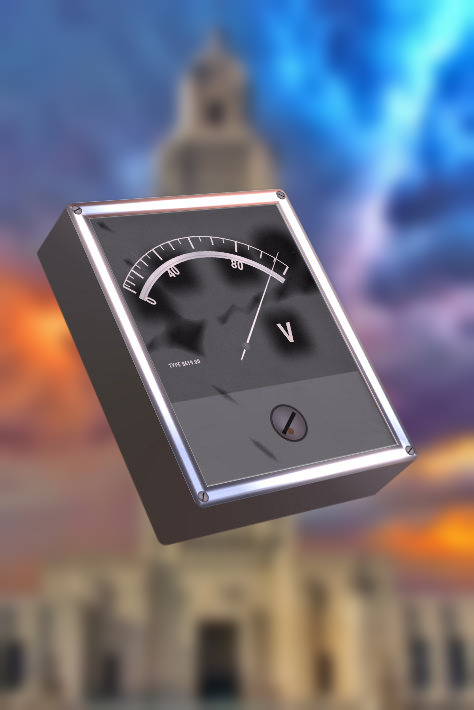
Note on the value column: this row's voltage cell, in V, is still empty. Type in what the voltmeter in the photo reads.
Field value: 95 V
